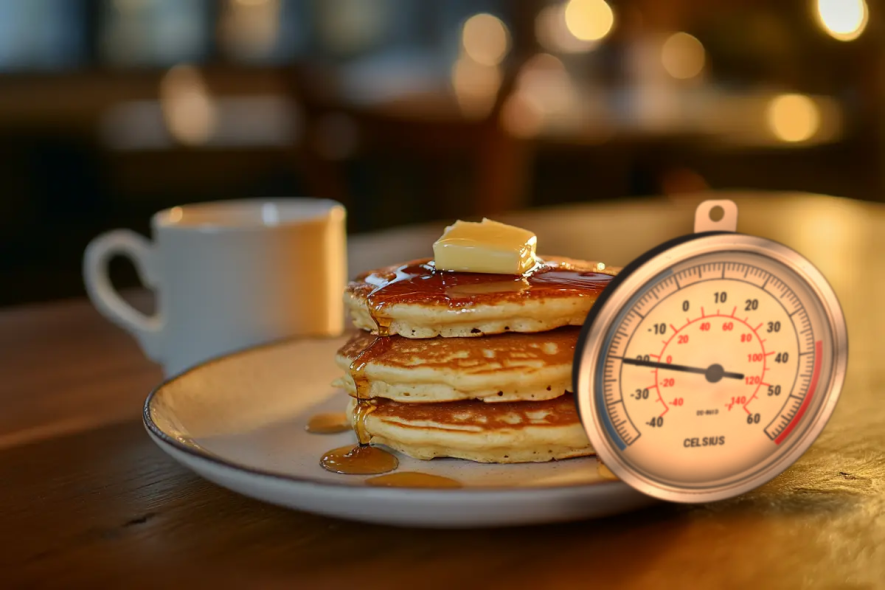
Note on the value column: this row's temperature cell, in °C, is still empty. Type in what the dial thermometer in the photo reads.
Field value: -20 °C
